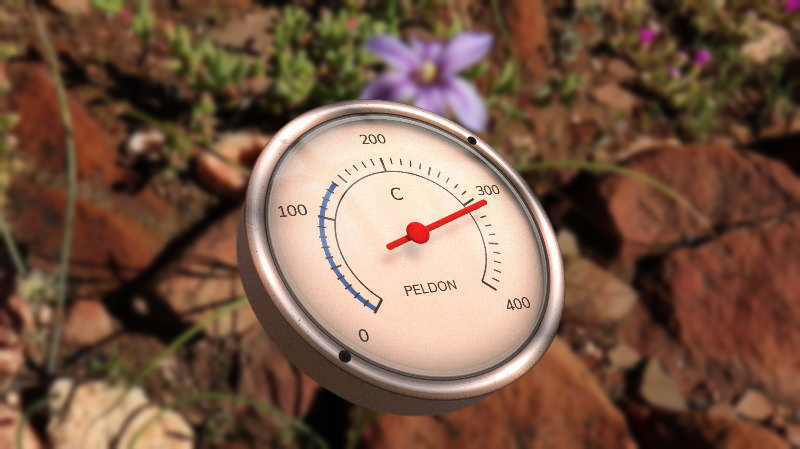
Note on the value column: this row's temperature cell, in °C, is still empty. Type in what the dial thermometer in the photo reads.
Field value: 310 °C
